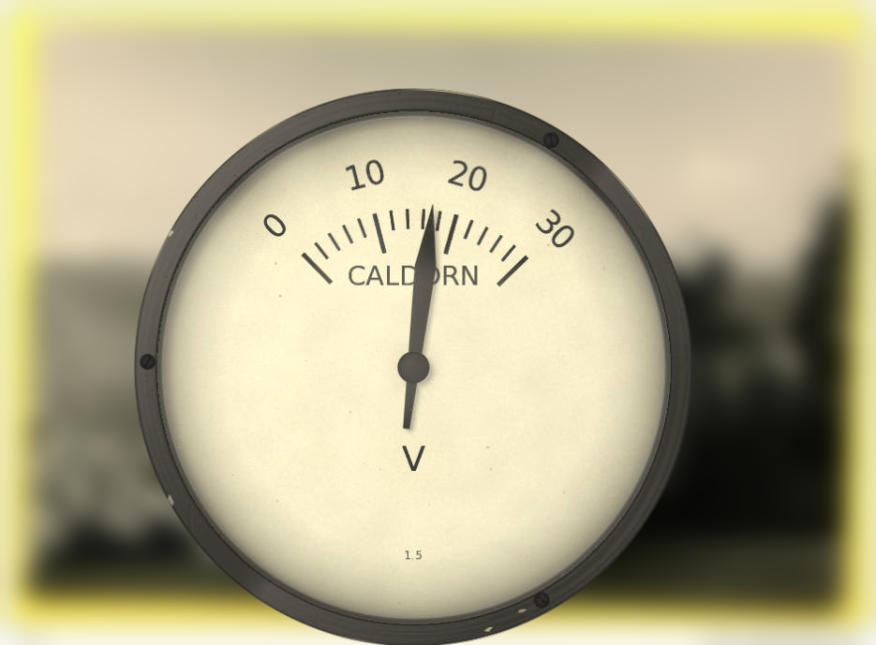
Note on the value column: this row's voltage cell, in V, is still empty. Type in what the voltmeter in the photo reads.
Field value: 17 V
